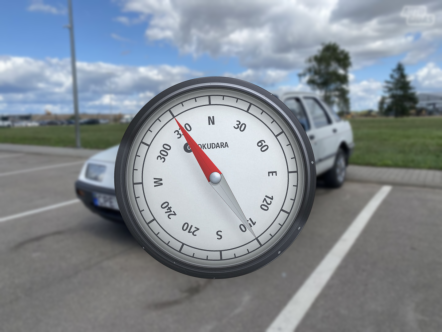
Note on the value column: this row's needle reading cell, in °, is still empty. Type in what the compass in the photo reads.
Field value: 330 °
